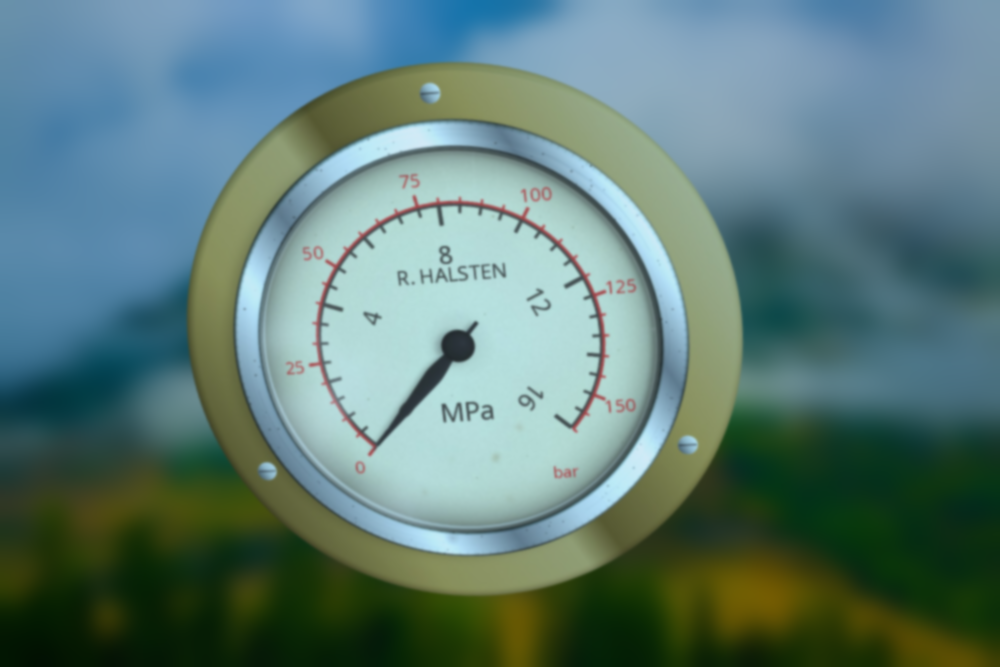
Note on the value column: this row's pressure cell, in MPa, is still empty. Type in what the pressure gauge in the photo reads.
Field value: 0 MPa
